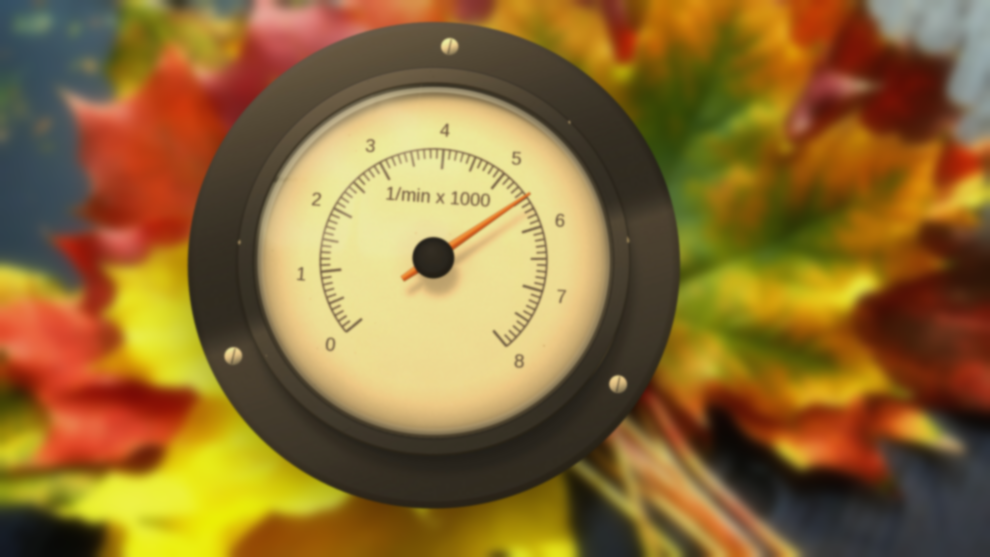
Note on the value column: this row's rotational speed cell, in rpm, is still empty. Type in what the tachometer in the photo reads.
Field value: 5500 rpm
